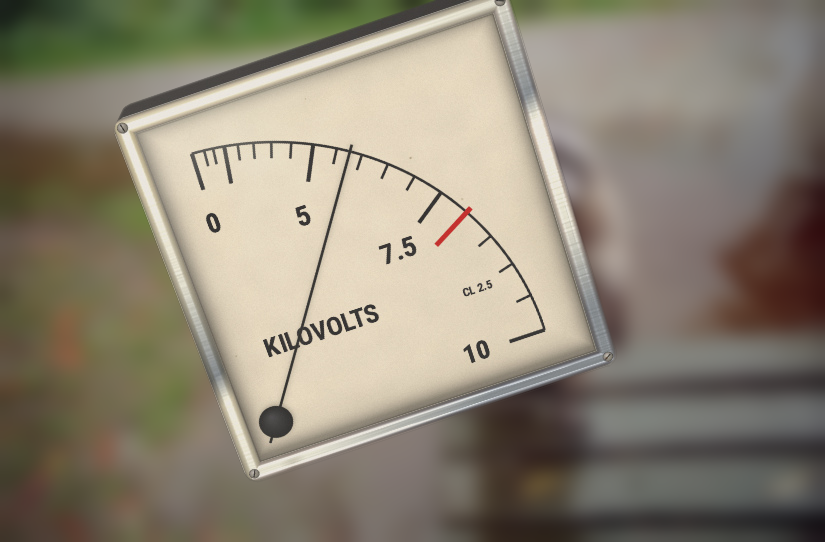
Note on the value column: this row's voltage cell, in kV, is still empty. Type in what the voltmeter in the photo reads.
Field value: 5.75 kV
